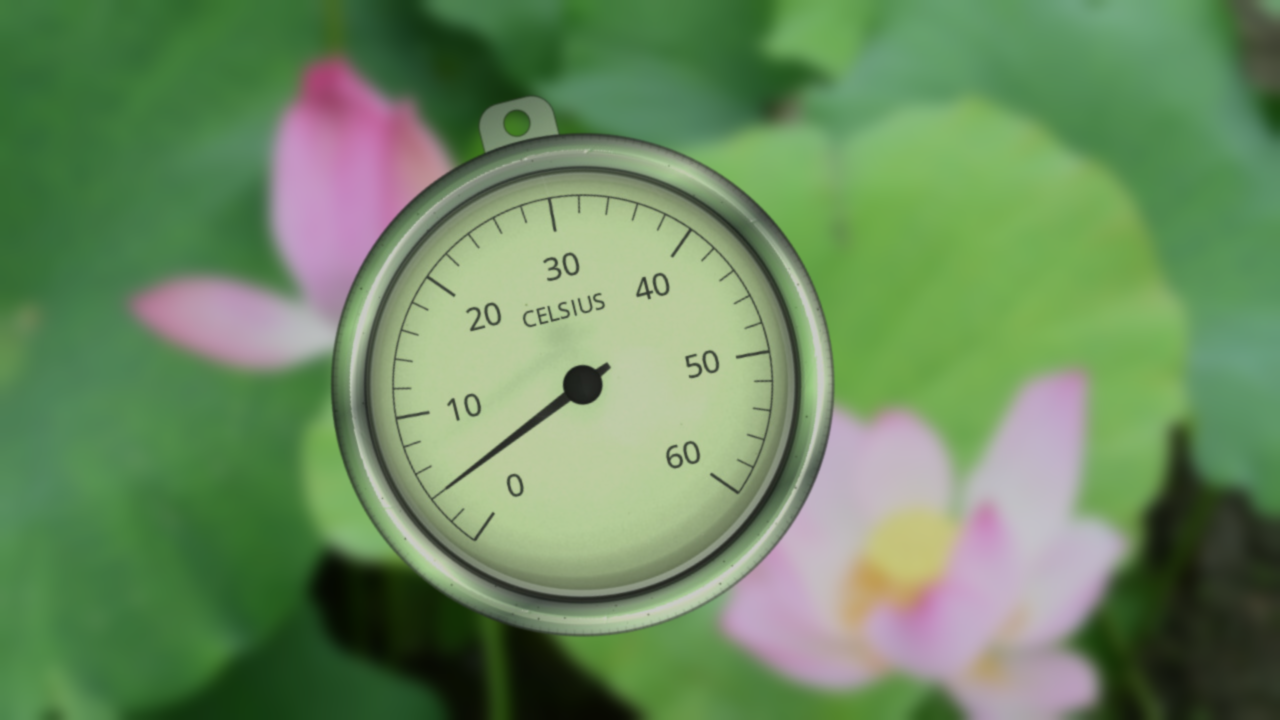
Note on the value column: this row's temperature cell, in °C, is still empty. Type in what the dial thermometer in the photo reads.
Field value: 4 °C
